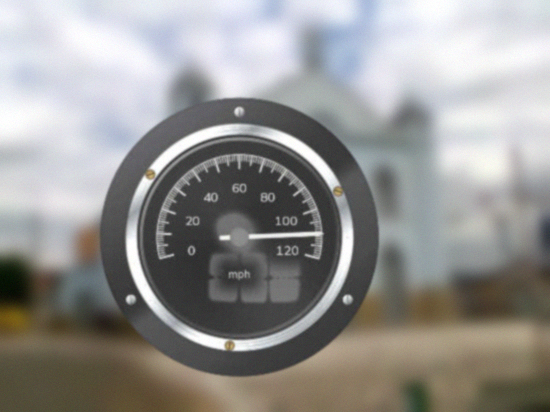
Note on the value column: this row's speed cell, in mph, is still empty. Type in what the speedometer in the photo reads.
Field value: 110 mph
